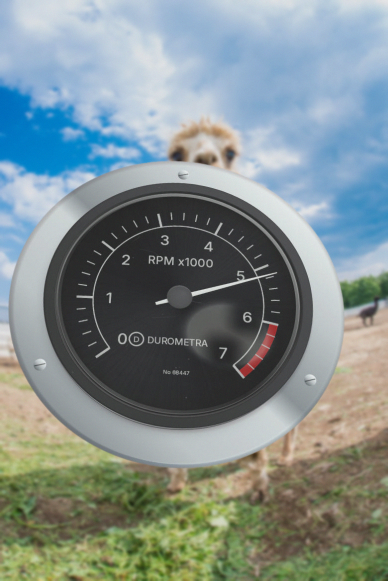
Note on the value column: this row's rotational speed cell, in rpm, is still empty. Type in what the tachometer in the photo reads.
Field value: 5200 rpm
